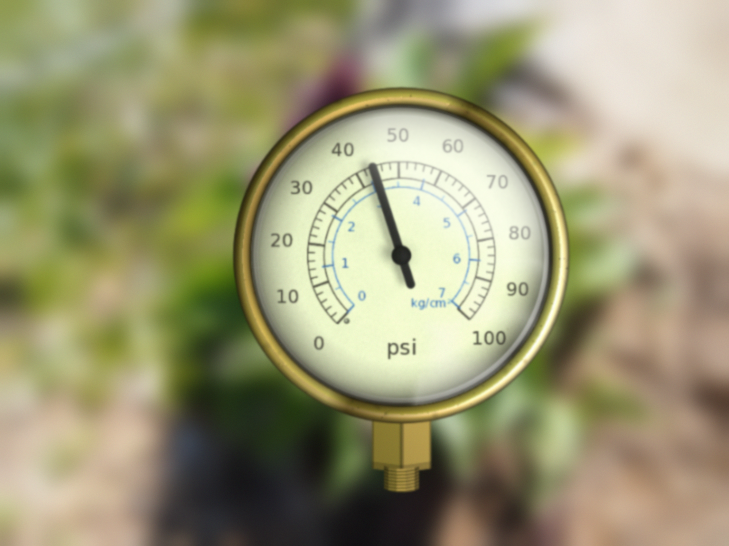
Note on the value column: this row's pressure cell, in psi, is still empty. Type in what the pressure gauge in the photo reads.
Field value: 44 psi
